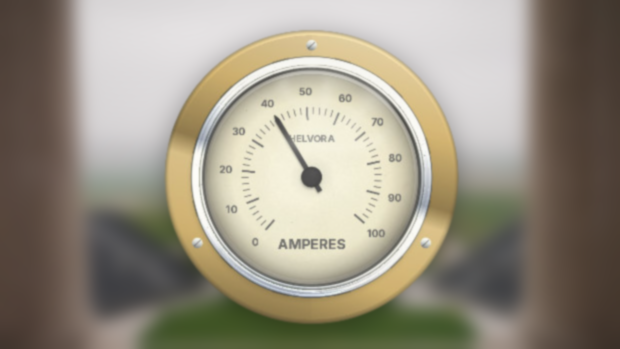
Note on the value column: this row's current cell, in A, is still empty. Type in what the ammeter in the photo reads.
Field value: 40 A
